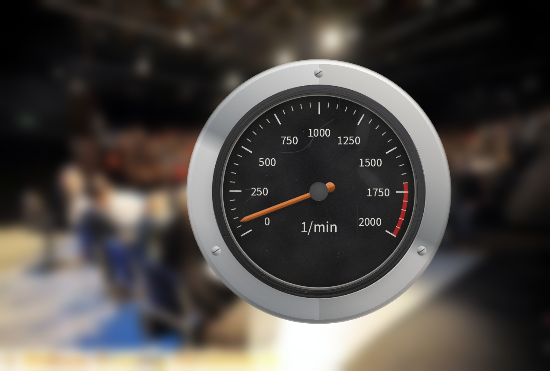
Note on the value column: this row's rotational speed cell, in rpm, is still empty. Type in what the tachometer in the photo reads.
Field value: 75 rpm
